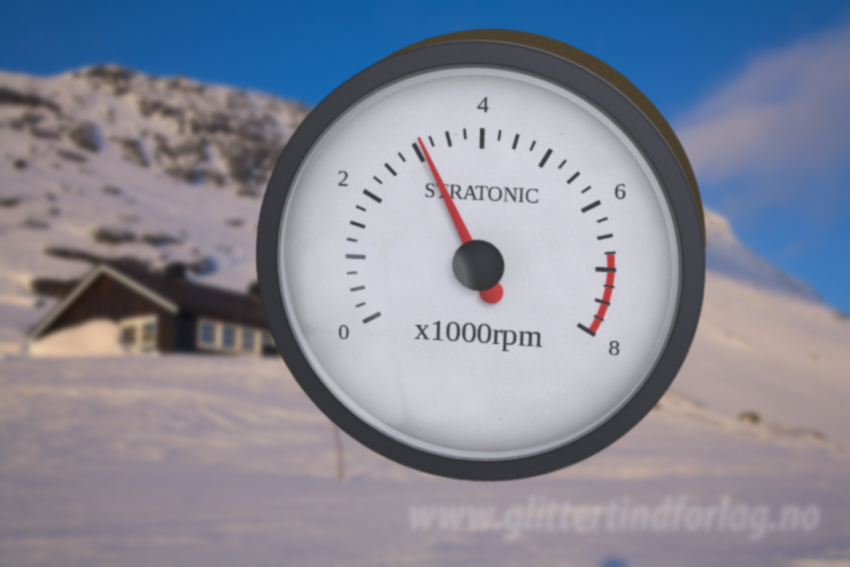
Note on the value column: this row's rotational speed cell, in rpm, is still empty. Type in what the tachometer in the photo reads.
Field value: 3125 rpm
